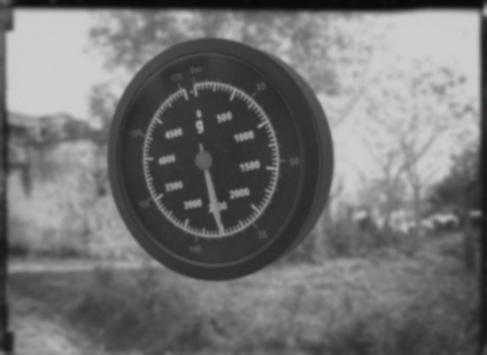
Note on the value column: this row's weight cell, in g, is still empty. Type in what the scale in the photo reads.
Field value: 2500 g
